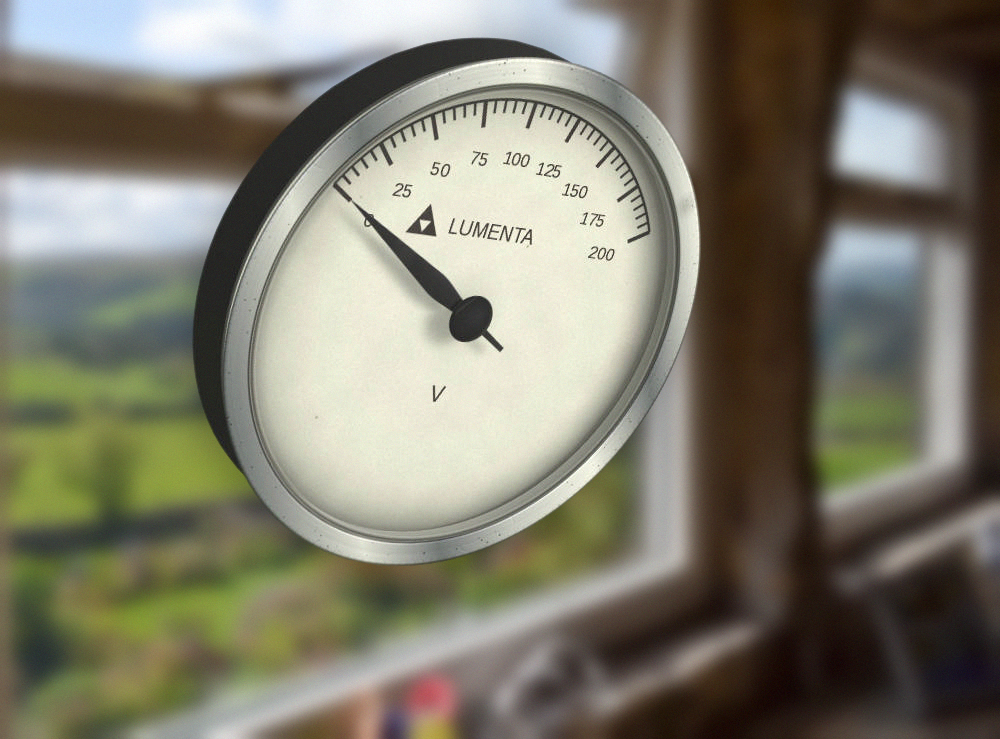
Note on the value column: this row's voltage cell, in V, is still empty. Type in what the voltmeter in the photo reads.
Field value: 0 V
